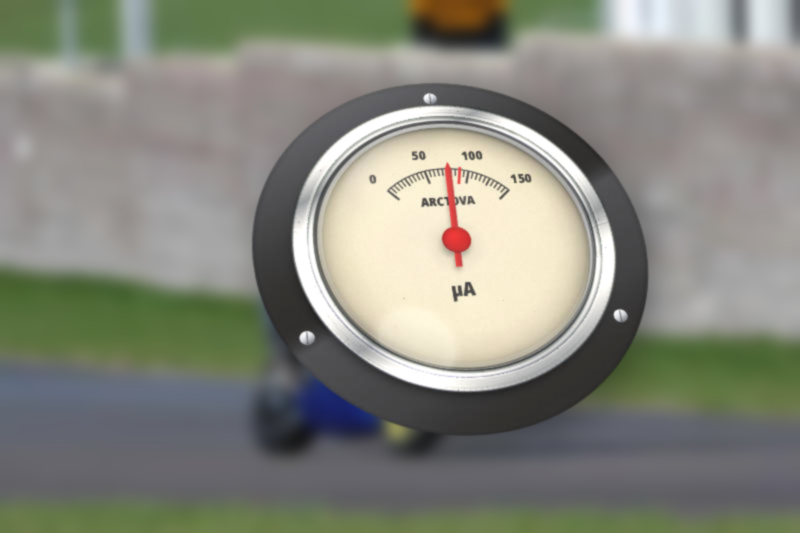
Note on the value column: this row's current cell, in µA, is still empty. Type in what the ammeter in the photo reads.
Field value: 75 µA
